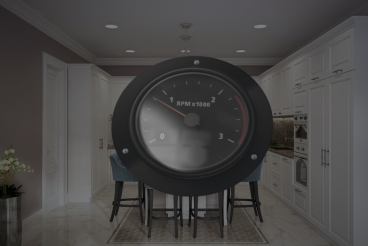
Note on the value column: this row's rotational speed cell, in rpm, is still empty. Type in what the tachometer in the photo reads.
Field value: 800 rpm
